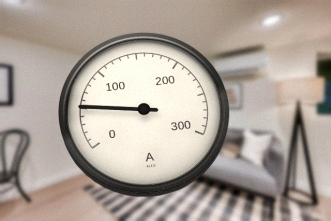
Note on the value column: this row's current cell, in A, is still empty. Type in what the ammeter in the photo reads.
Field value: 50 A
